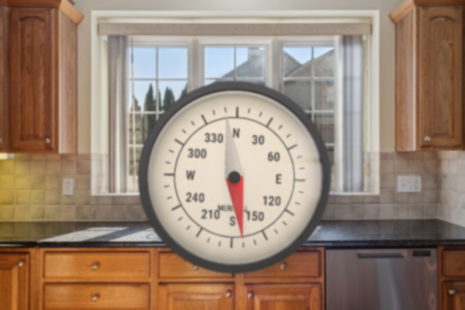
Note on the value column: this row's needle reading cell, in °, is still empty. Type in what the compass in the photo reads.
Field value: 170 °
